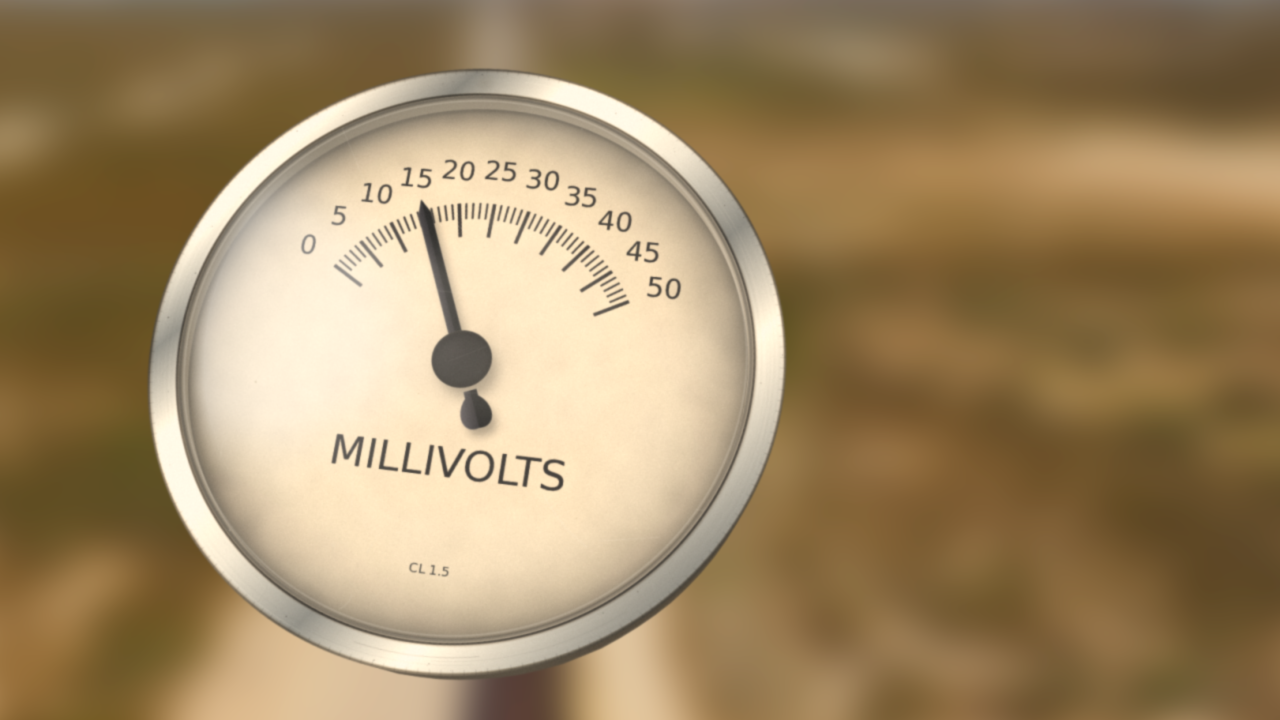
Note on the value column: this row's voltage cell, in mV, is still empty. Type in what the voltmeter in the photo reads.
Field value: 15 mV
